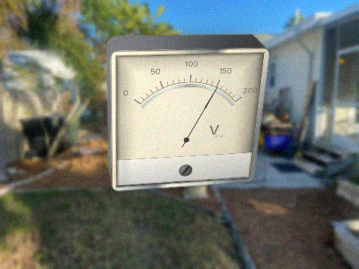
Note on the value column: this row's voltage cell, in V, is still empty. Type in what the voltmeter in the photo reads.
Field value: 150 V
